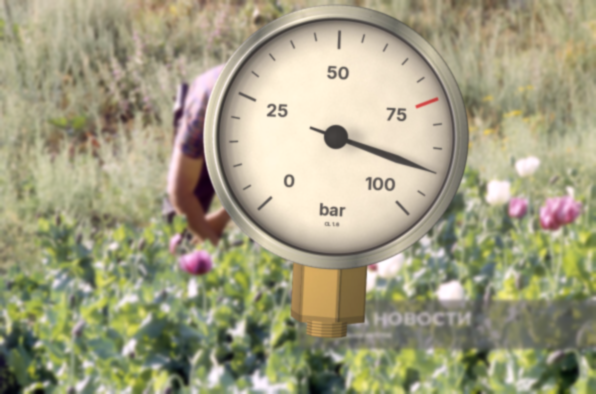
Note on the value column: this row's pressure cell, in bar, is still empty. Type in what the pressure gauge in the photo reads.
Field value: 90 bar
